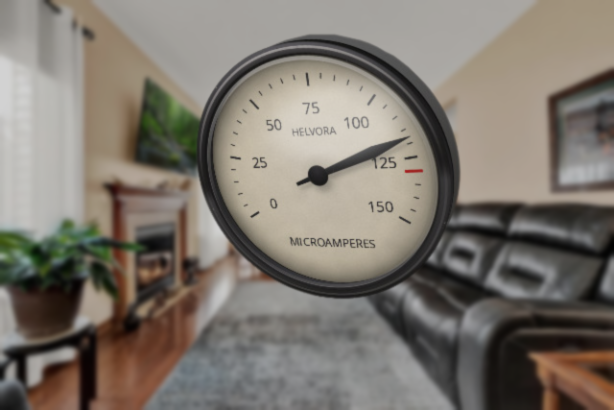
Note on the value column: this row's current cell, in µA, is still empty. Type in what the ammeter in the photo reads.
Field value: 117.5 µA
